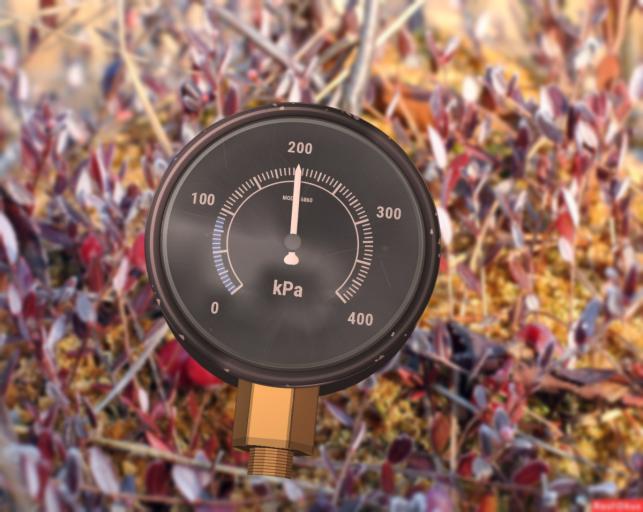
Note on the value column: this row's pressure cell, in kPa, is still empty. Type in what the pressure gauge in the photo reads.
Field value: 200 kPa
